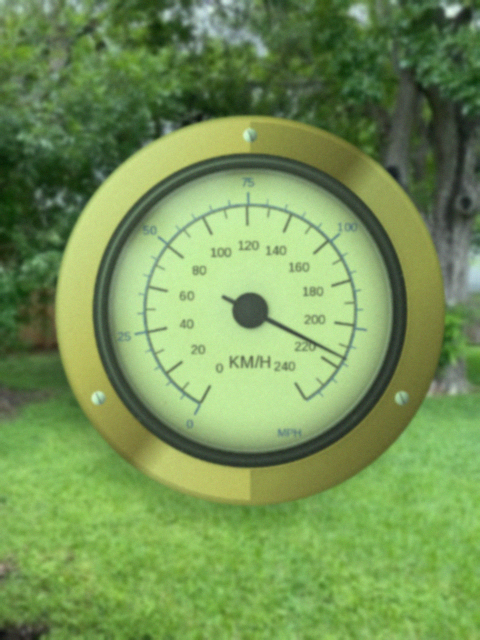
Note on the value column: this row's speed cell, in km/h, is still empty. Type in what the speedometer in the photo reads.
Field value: 215 km/h
